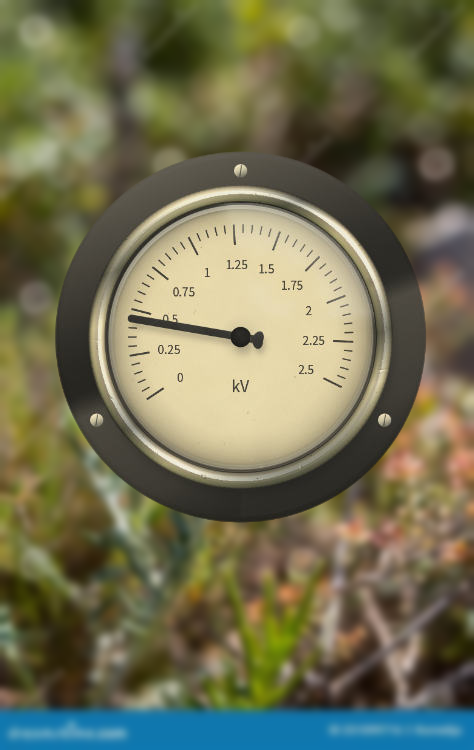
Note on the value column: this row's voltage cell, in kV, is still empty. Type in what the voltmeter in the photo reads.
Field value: 0.45 kV
